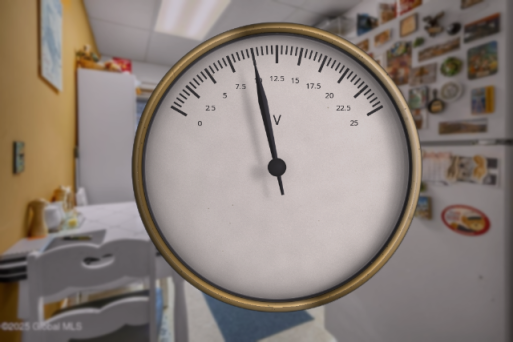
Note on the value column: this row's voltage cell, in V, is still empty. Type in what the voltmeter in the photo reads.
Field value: 10 V
